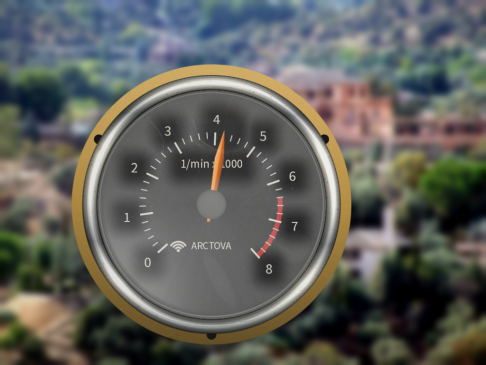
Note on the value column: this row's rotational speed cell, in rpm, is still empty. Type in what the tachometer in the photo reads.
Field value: 4200 rpm
